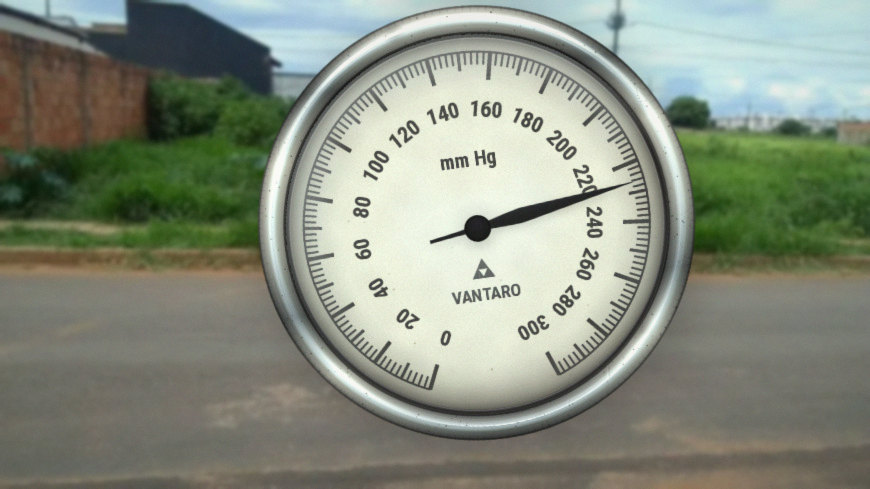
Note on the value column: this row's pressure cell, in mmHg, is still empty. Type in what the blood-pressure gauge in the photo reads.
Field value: 226 mmHg
